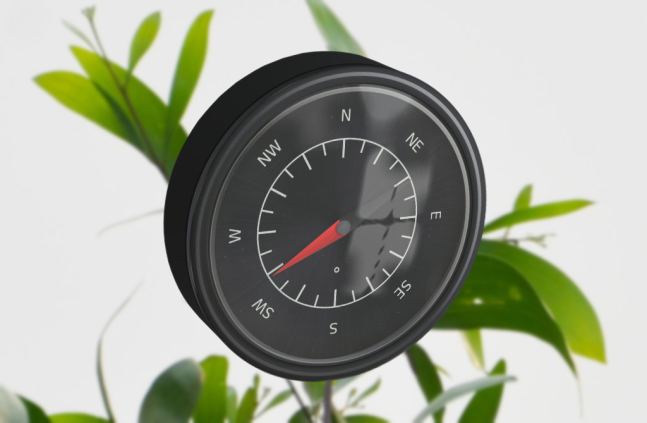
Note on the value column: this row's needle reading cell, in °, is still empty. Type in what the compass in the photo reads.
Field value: 240 °
